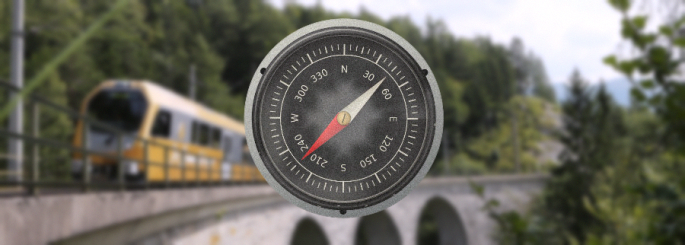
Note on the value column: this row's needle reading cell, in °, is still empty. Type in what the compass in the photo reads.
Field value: 225 °
